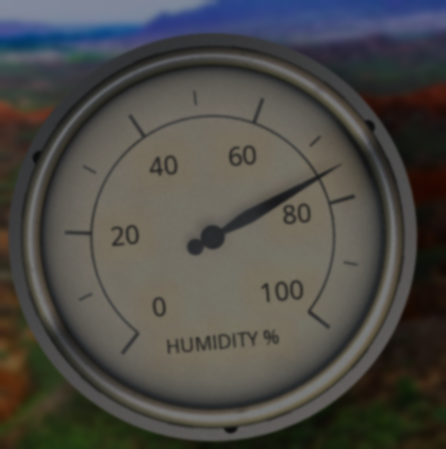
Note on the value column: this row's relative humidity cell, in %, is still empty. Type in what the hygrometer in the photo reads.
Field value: 75 %
